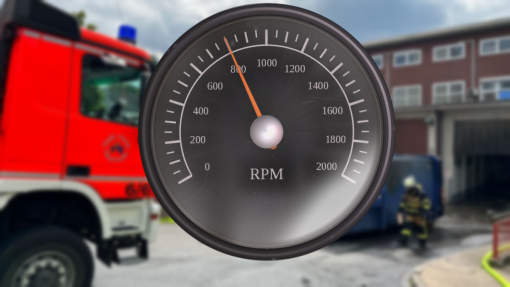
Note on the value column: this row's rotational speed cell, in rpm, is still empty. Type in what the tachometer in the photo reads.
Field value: 800 rpm
